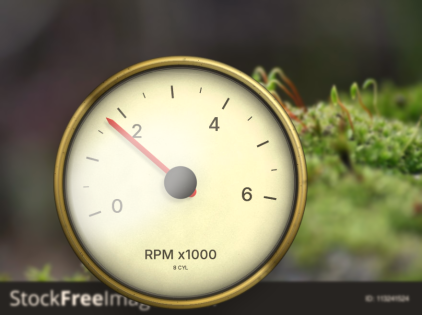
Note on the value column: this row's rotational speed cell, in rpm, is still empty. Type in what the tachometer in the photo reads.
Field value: 1750 rpm
